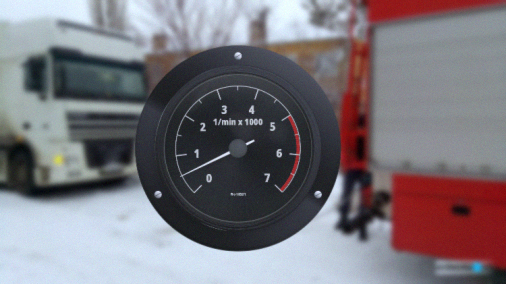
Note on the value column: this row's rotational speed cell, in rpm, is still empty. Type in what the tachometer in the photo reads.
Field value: 500 rpm
